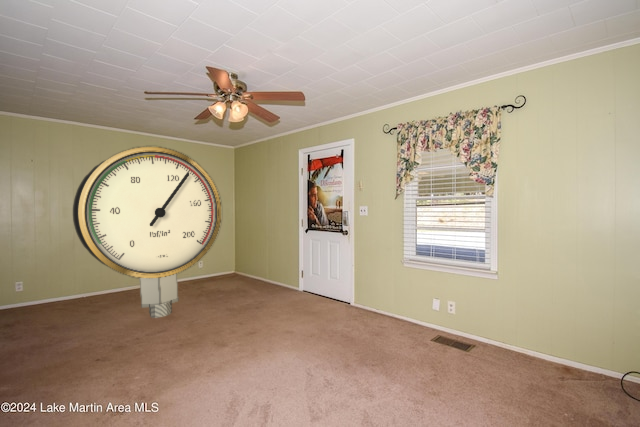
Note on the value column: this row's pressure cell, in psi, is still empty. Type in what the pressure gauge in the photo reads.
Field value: 130 psi
